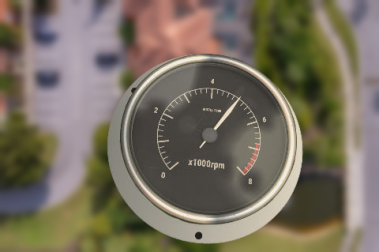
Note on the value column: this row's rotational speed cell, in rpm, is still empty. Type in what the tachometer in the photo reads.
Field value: 5000 rpm
